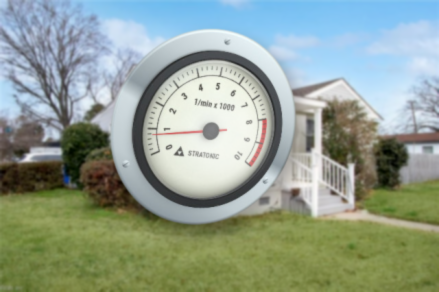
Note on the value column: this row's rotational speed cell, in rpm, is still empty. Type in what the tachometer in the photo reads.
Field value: 800 rpm
